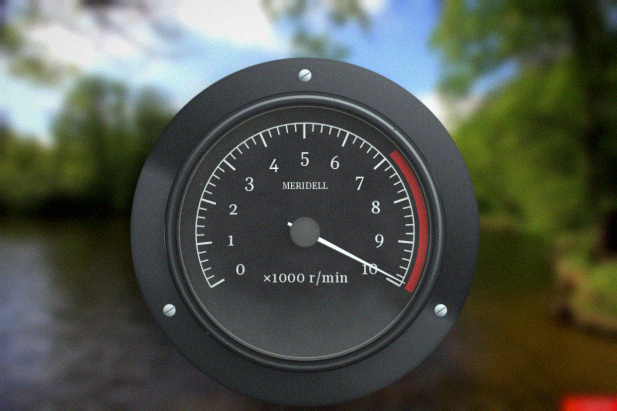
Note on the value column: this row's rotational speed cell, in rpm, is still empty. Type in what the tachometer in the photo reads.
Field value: 9900 rpm
